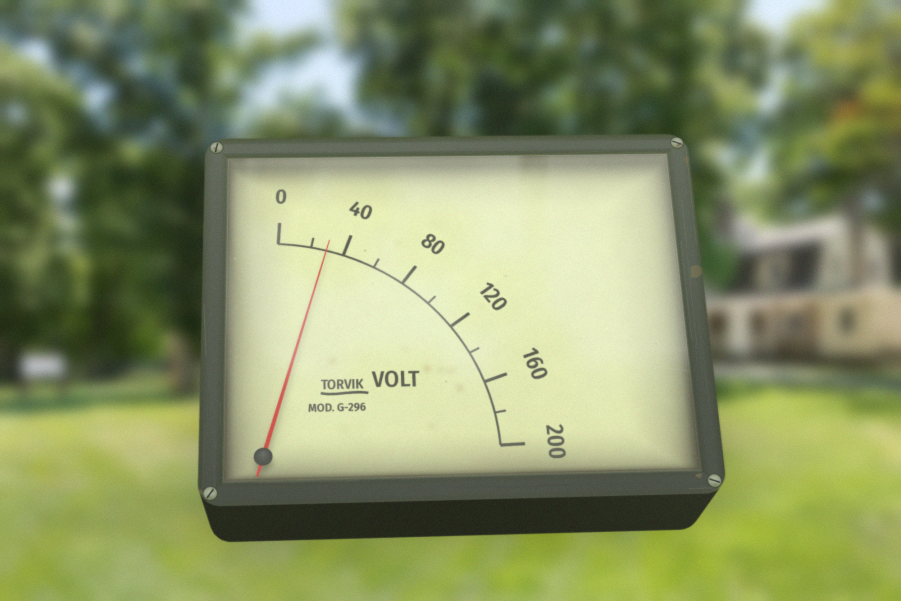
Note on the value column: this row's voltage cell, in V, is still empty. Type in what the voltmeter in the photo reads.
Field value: 30 V
